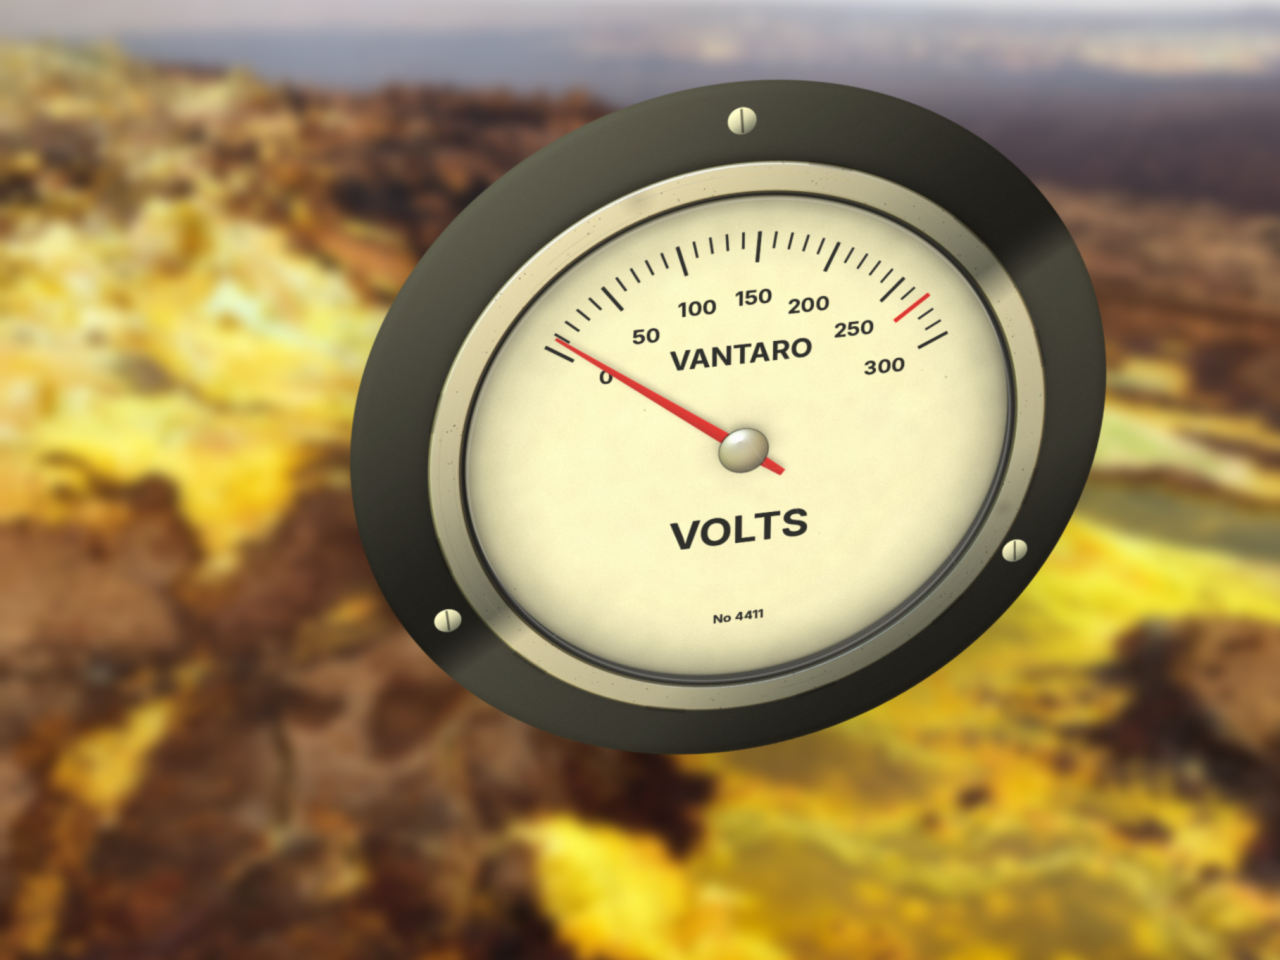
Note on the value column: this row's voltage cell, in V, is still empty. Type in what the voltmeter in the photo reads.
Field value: 10 V
